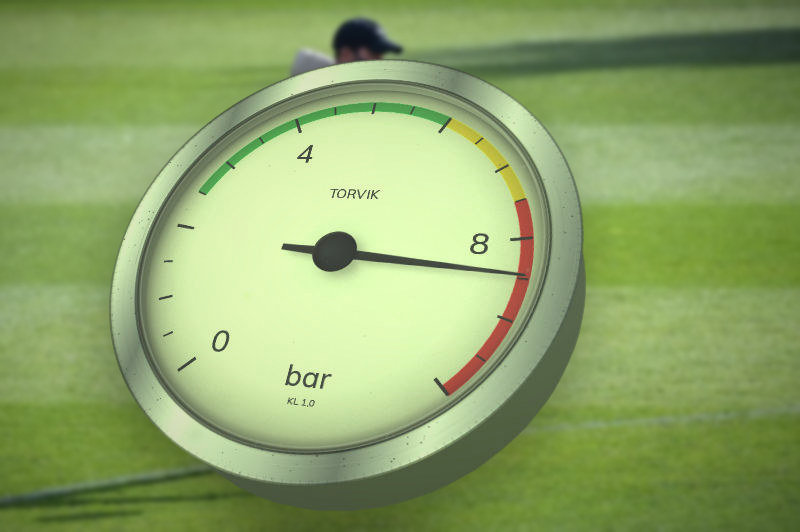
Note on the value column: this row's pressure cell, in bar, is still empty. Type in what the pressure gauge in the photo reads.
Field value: 8.5 bar
